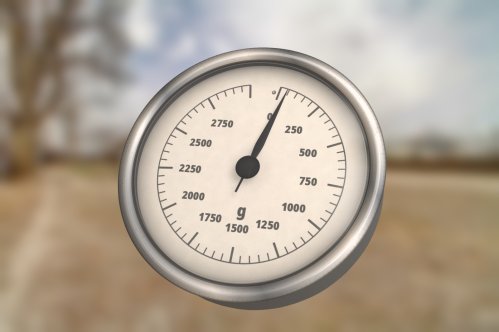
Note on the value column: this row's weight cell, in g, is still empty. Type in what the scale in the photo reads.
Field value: 50 g
